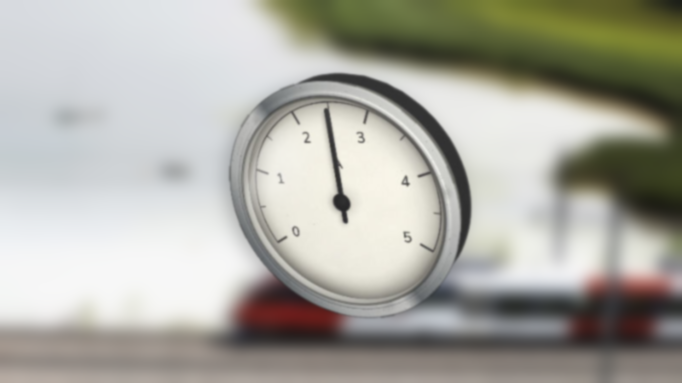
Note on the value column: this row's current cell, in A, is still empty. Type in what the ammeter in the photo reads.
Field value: 2.5 A
